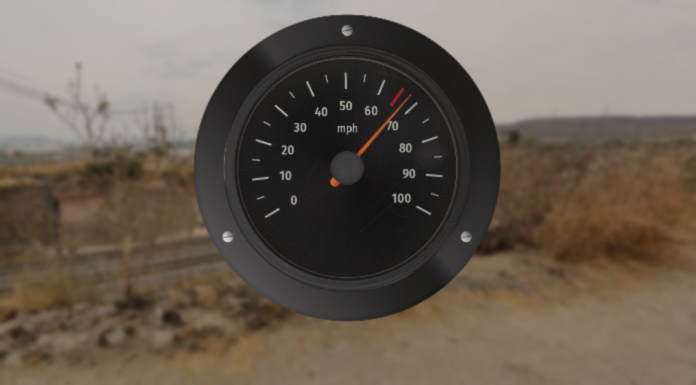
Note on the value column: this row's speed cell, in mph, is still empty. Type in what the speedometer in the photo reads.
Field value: 67.5 mph
